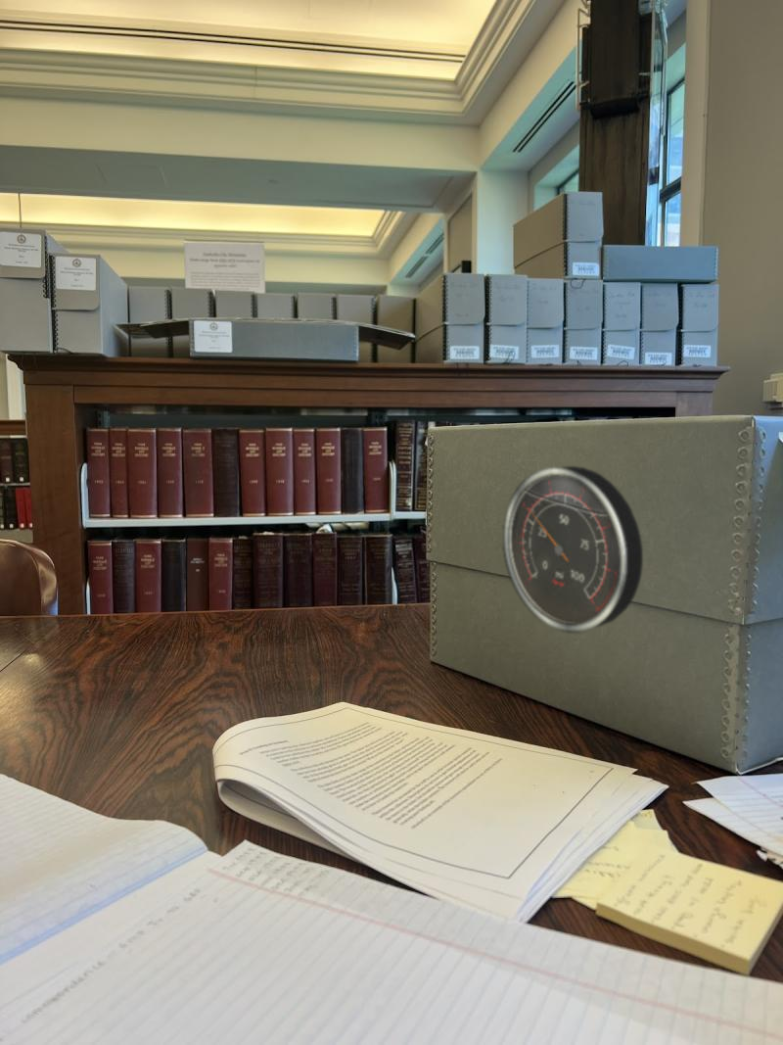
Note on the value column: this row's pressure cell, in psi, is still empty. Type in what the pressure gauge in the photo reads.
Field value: 30 psi
